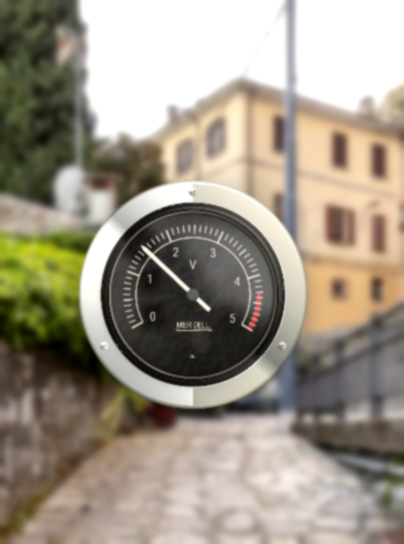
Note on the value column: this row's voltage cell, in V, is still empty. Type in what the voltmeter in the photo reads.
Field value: 1.5 V
